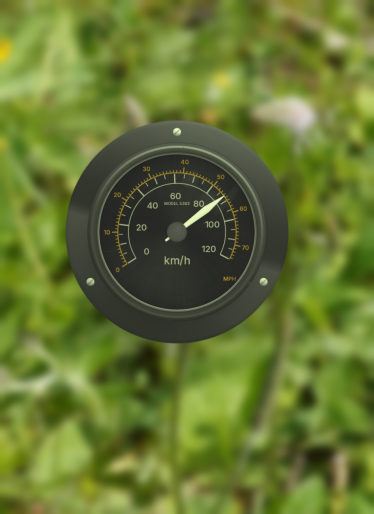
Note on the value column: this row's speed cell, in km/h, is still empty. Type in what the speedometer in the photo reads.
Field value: 87.5 km/h
